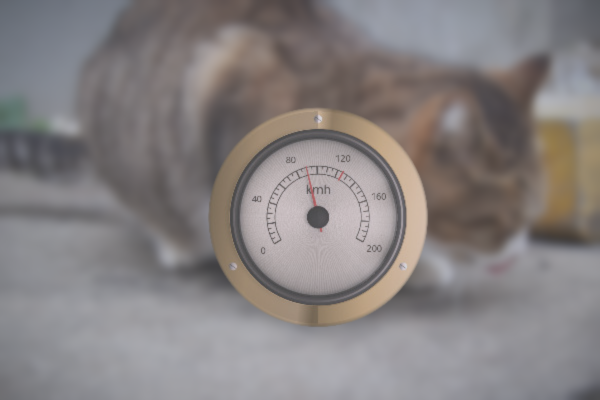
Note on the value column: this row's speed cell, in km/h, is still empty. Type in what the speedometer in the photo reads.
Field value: 90 km/h
